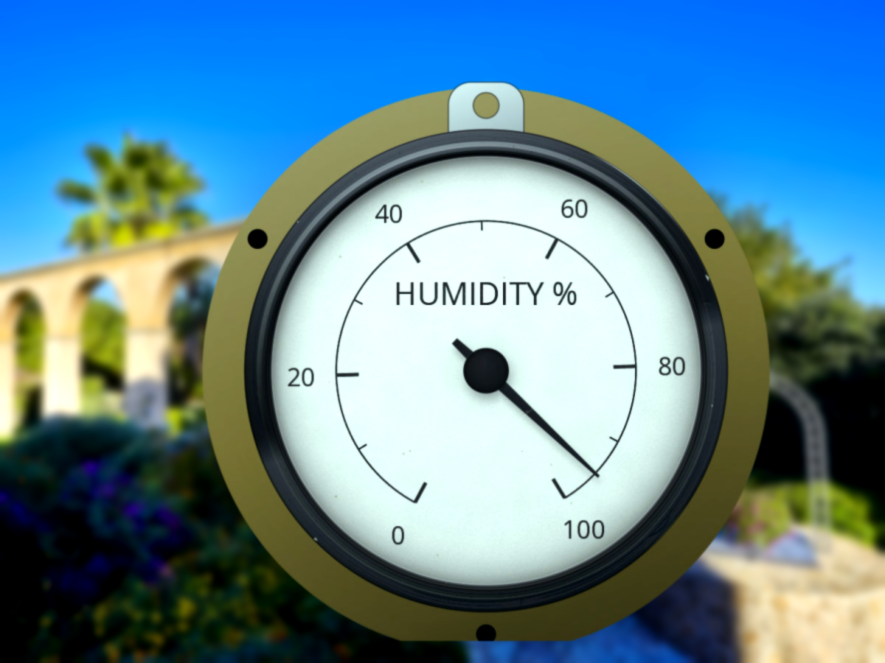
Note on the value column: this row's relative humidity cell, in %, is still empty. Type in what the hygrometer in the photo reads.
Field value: 95 %
